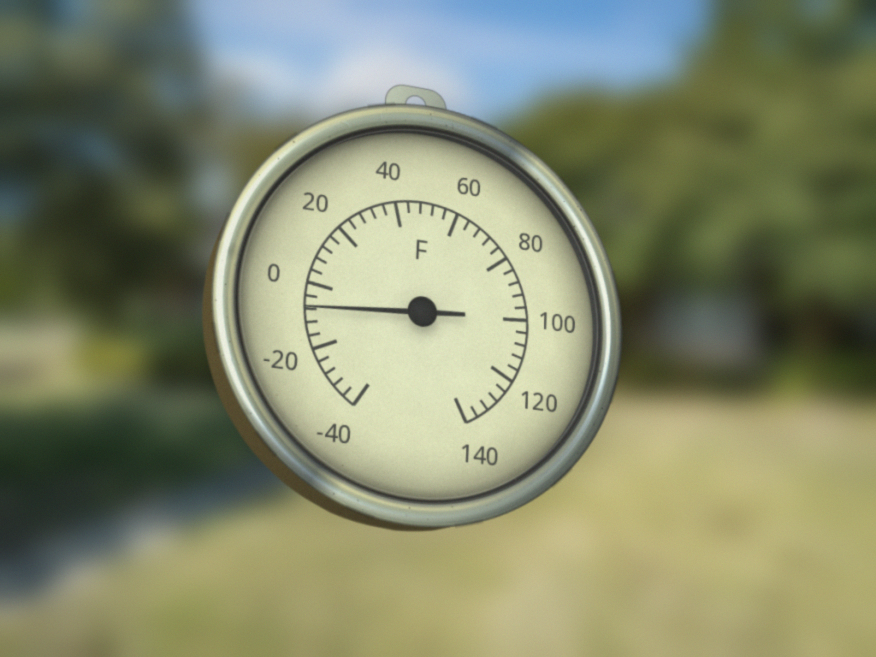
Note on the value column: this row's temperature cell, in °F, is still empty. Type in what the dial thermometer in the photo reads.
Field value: -8 °F
